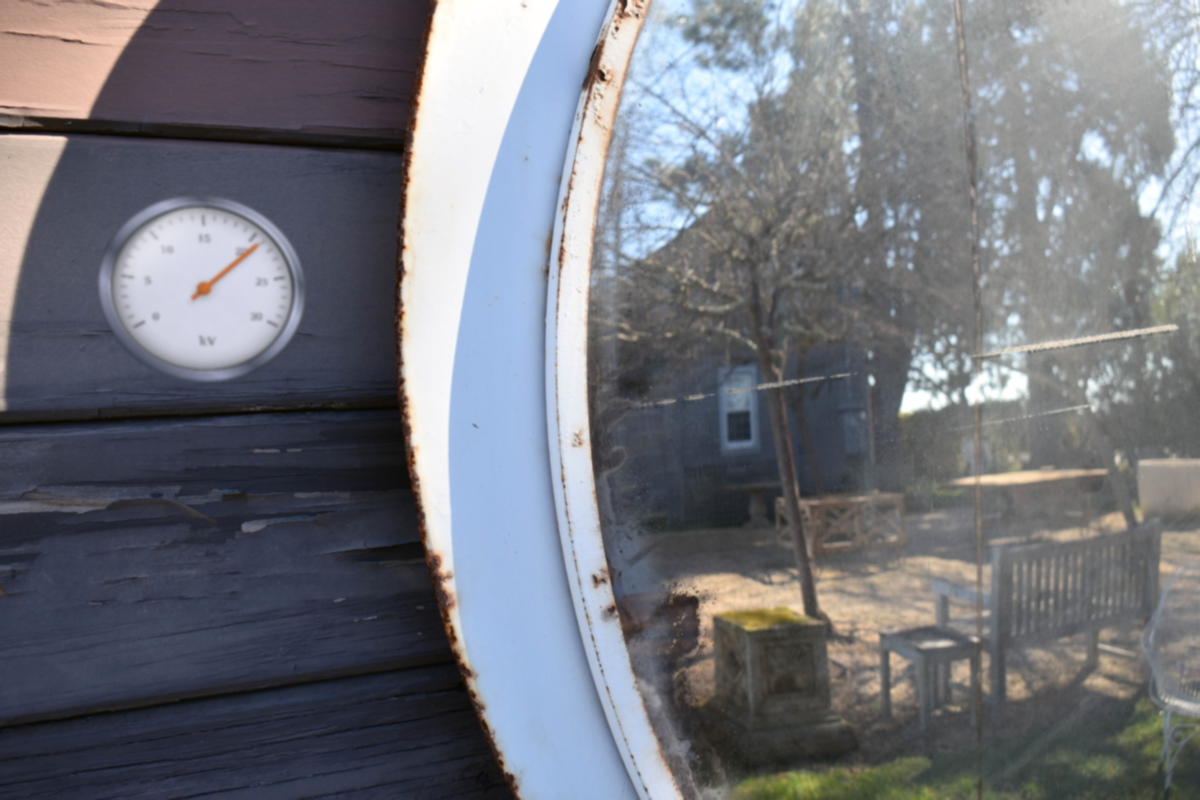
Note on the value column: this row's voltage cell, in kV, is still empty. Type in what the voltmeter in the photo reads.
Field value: 21 kV
